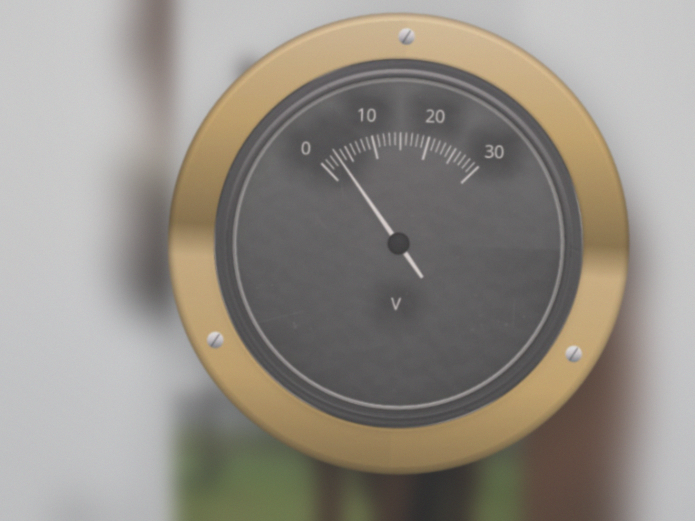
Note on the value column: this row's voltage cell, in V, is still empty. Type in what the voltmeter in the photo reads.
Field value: 3 V
